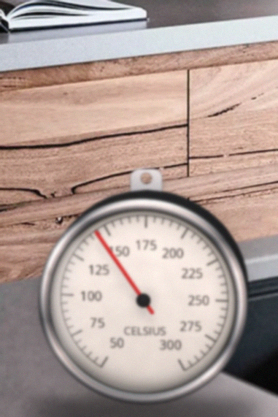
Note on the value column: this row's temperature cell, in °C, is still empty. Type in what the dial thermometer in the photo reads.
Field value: 145 °C
